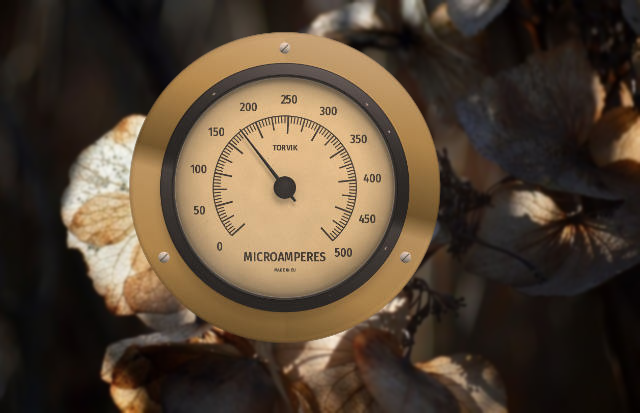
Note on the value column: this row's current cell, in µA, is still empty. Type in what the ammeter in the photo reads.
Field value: 175 µA
